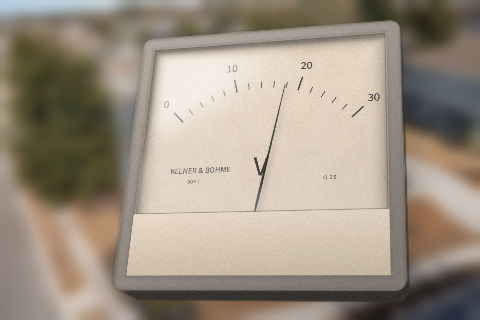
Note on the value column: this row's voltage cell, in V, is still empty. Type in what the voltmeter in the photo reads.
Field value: 18 V
